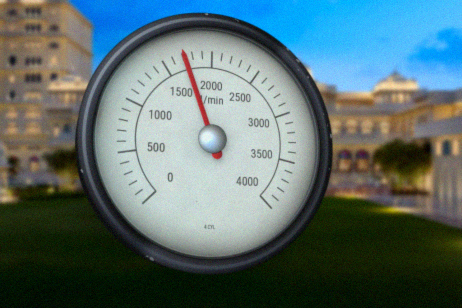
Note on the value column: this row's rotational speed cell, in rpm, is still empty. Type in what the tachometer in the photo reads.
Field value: 1700 rpm
